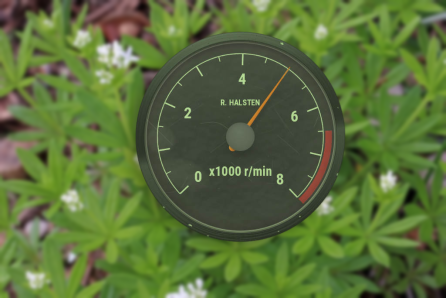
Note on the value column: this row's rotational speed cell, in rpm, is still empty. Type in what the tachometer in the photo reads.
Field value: 5000 rpm
